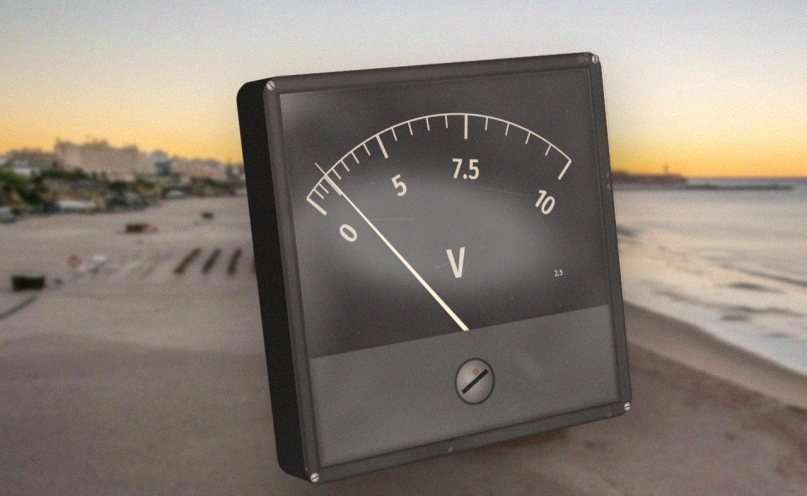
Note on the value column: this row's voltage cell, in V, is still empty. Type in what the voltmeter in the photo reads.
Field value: 2.5 V
